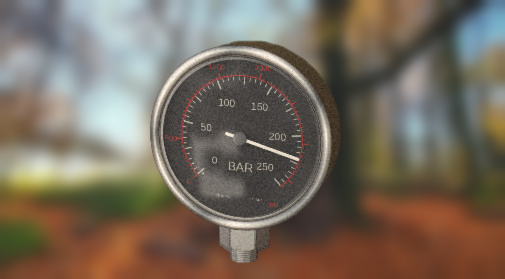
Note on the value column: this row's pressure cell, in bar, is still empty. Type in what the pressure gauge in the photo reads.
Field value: 220 bar
